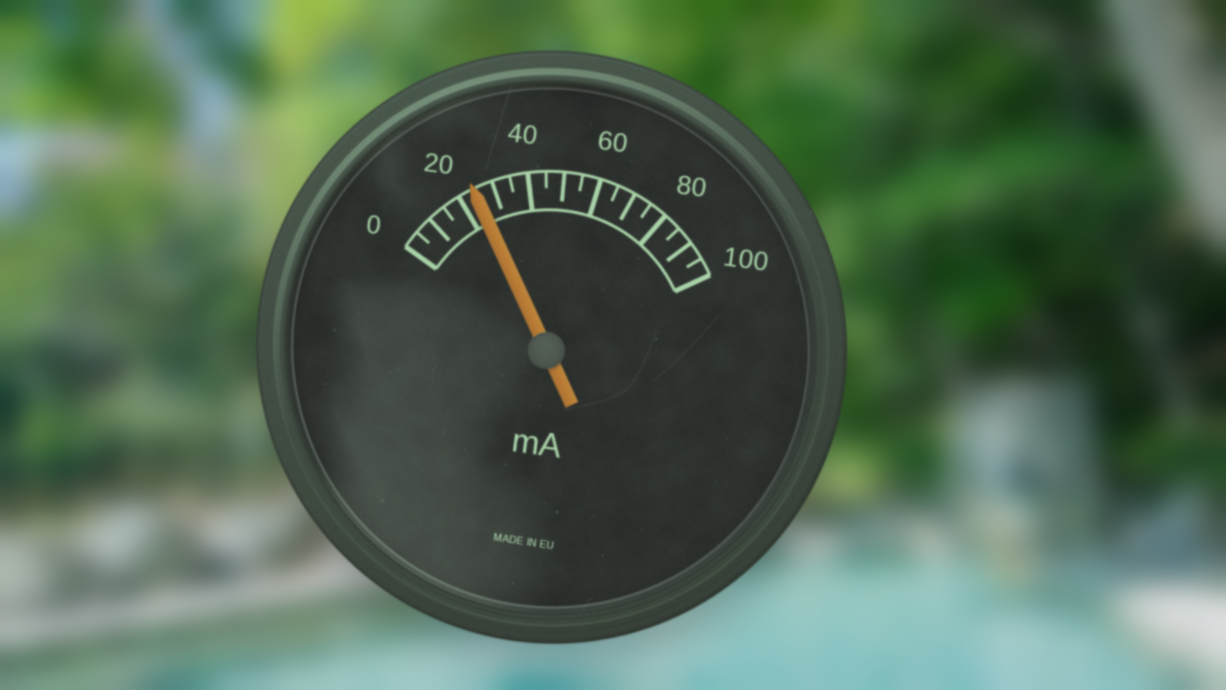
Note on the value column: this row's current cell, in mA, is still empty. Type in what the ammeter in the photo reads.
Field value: 25 mA
